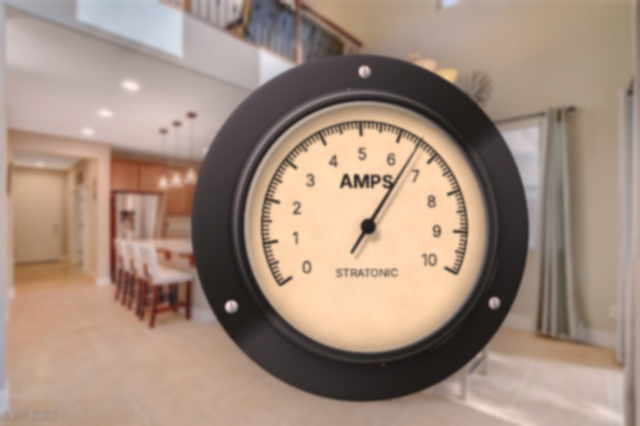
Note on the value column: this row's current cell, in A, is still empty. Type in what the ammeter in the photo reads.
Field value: 6.5 A
